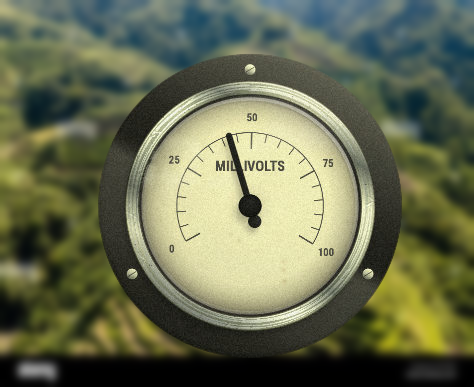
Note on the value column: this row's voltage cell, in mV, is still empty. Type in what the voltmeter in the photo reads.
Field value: 42.5 mV
